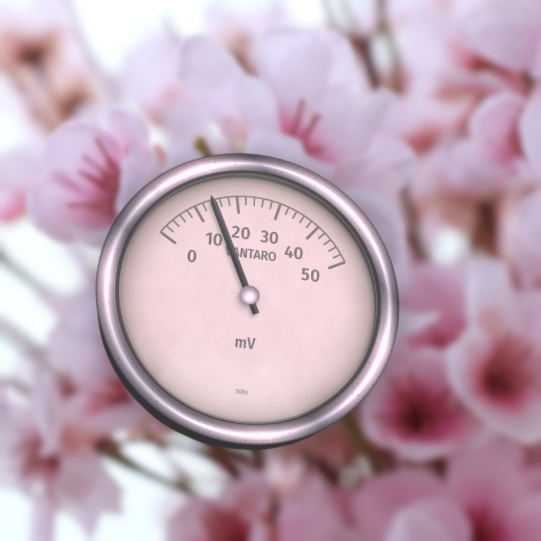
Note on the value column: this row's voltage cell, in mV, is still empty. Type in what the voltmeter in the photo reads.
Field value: 14 mV
